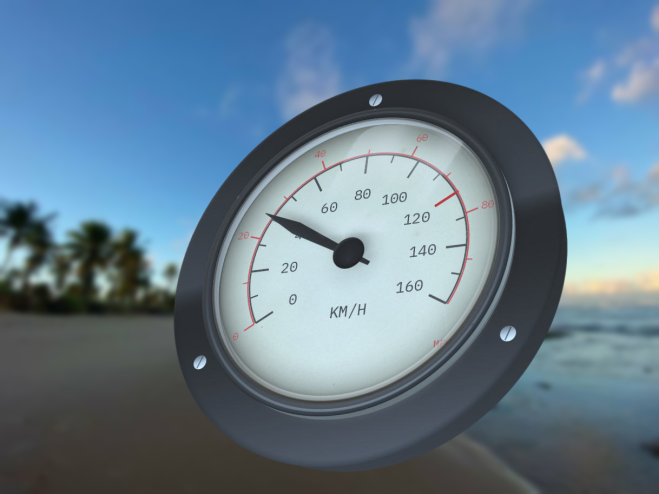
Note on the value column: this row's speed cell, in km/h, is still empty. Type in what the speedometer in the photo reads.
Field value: 40 km/h
